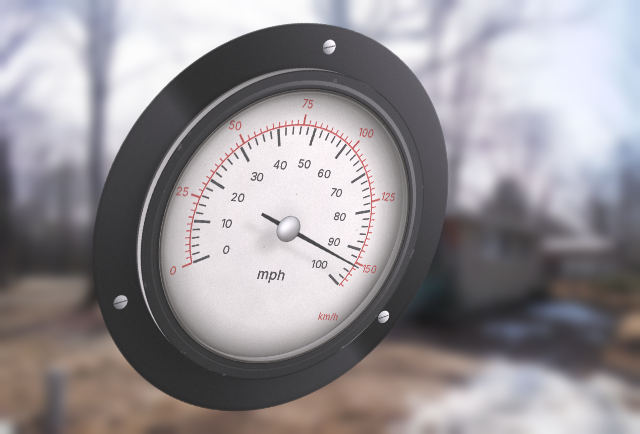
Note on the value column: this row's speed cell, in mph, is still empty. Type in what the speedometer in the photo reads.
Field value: 94 mph
